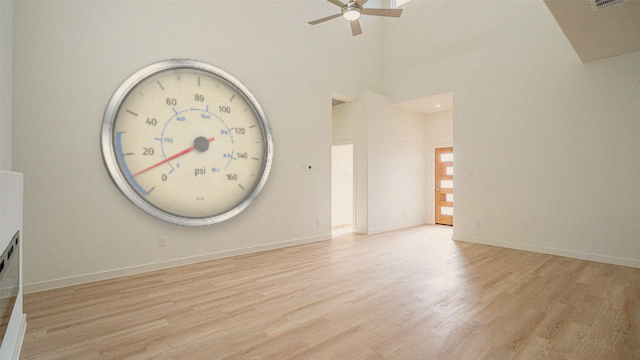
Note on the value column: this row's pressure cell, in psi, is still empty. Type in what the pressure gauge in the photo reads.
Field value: 10 psi
